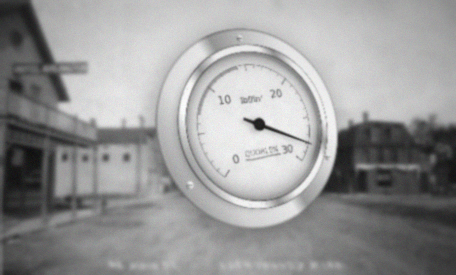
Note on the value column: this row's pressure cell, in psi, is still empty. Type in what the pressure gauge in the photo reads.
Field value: 28 psi
